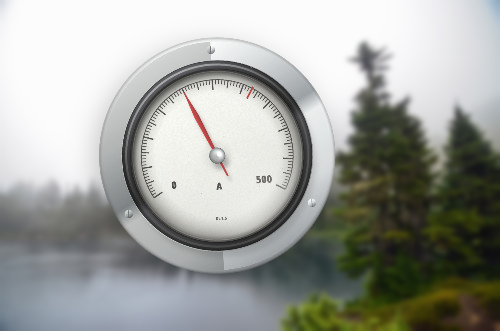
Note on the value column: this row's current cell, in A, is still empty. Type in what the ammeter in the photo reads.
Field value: 200 A
